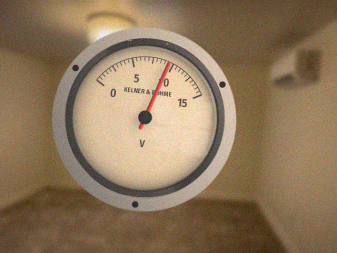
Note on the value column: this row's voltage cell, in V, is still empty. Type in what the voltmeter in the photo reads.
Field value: 9.5 V
